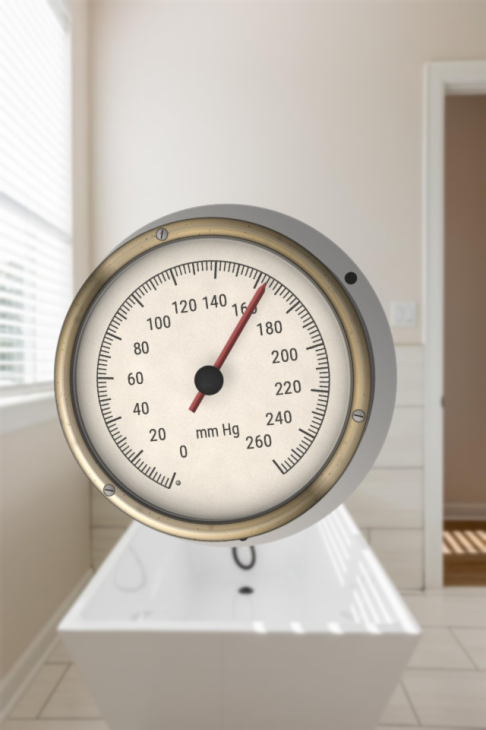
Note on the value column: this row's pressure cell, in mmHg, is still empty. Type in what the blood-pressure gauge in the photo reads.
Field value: 164 mmHg
